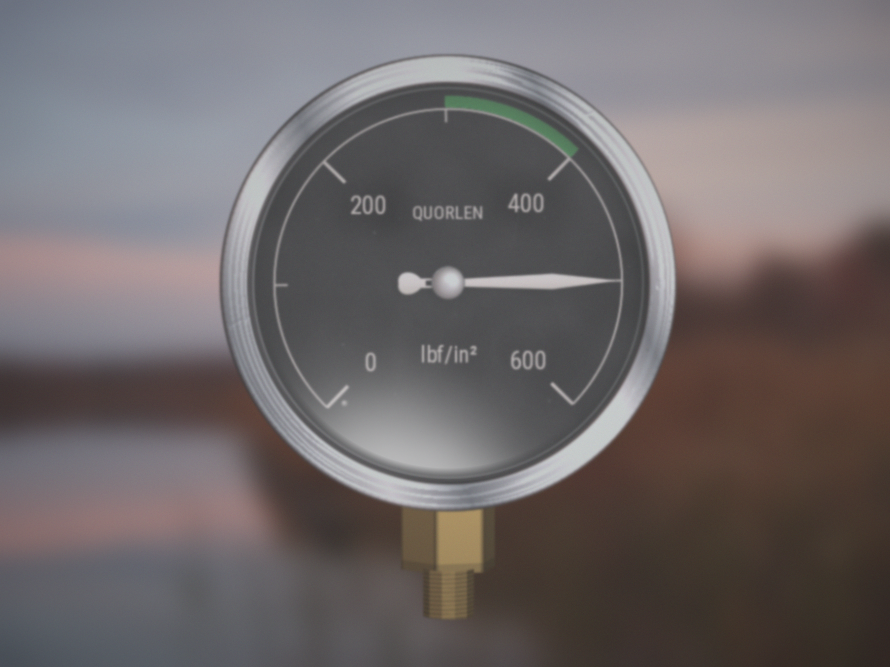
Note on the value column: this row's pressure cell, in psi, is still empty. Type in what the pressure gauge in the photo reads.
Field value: 500 psi
